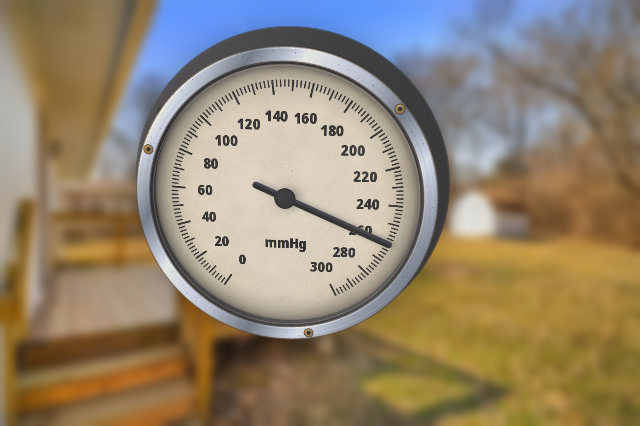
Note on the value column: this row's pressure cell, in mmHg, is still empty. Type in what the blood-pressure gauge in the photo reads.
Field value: 260 mmHg
